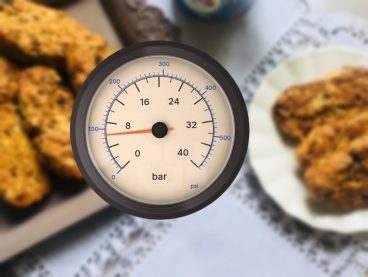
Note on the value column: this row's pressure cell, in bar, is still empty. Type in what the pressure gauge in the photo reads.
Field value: 6 bar
